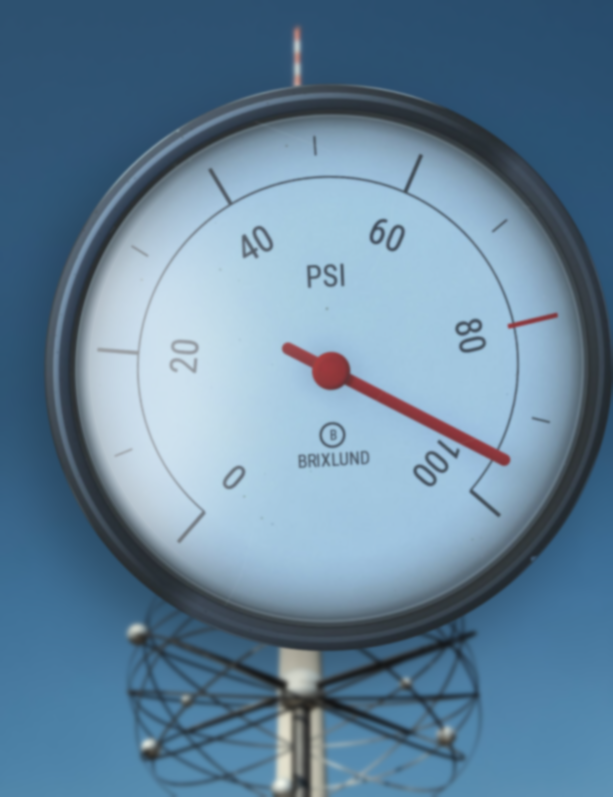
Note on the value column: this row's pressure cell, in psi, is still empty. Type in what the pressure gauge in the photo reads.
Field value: 95 psi
